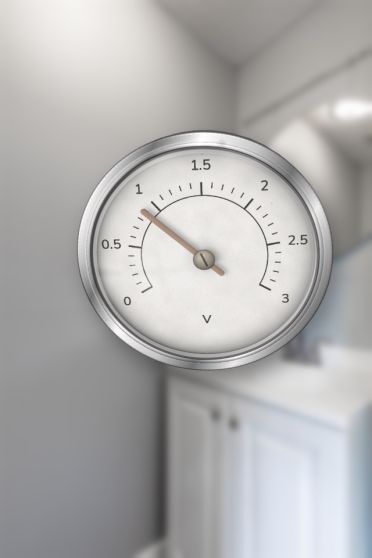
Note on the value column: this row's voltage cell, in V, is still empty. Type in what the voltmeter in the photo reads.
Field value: 0.9 V
